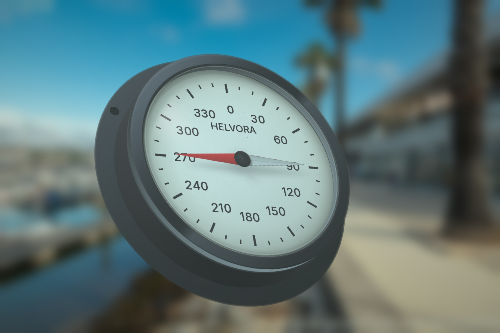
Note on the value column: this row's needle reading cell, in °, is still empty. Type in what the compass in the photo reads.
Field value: 270 °
